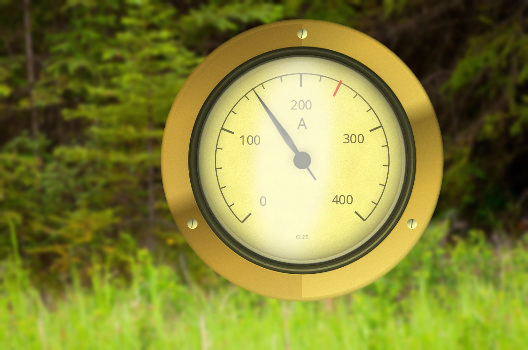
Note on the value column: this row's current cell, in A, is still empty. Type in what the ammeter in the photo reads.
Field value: 150 A
